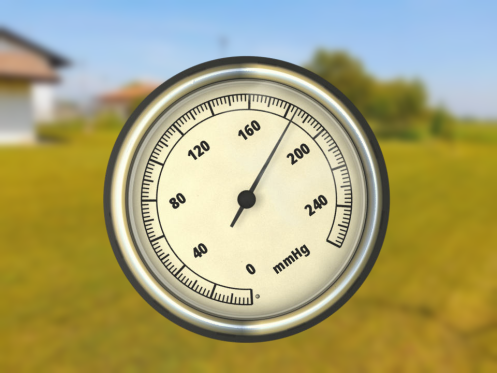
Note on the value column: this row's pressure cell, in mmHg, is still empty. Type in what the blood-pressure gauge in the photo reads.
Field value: 184 mmHg
